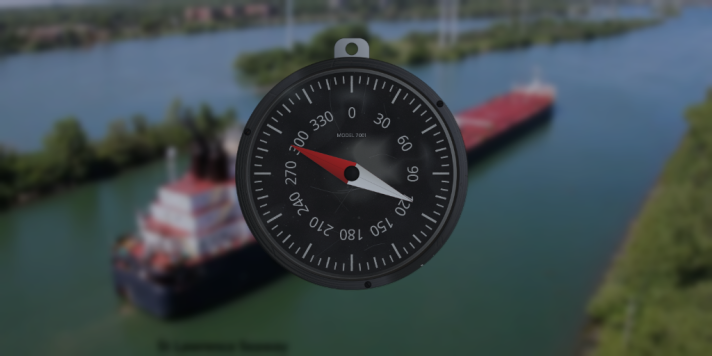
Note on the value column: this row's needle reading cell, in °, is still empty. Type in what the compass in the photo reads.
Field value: 295 °
